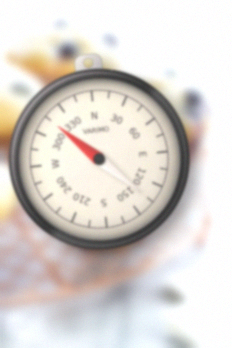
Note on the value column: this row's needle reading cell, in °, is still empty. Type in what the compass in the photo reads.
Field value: 315 °
